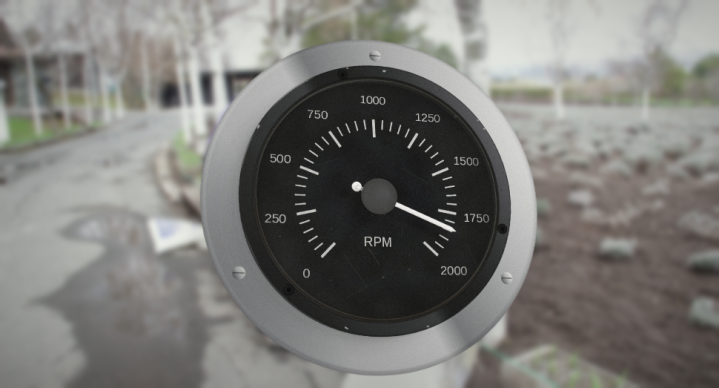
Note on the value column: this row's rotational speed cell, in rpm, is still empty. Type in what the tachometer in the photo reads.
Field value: 1850 rpm
